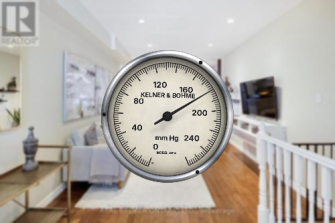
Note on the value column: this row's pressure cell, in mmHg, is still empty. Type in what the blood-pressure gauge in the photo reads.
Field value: 180 mmHg
